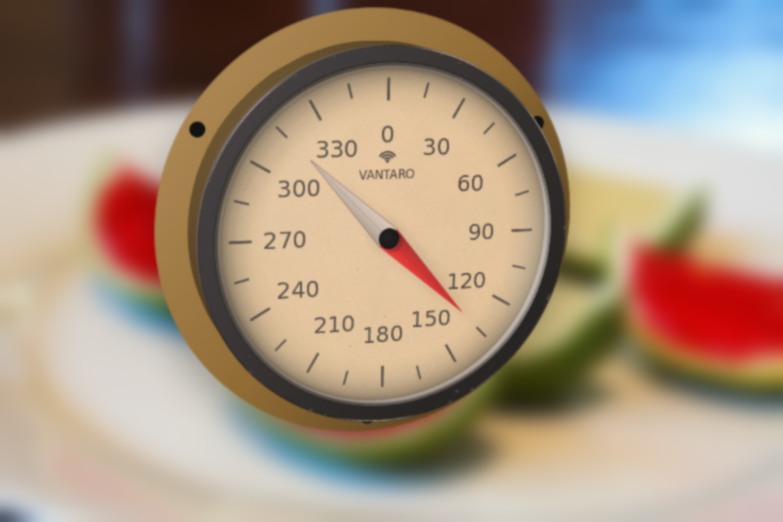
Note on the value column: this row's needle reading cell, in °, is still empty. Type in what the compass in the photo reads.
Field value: 135 °
